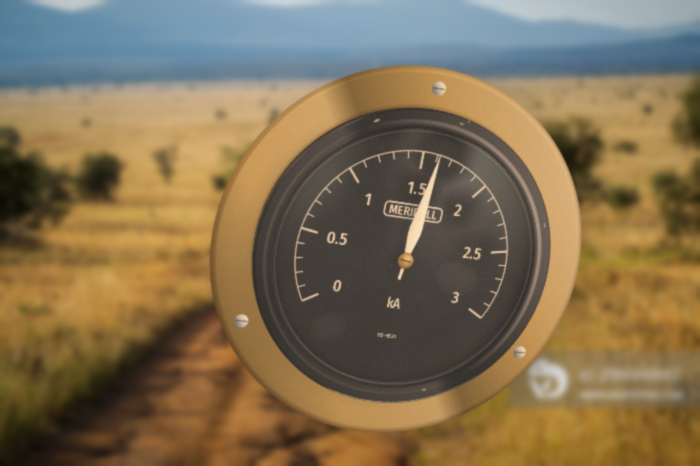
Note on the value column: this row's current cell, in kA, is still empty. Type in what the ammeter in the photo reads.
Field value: 1.6 kA
